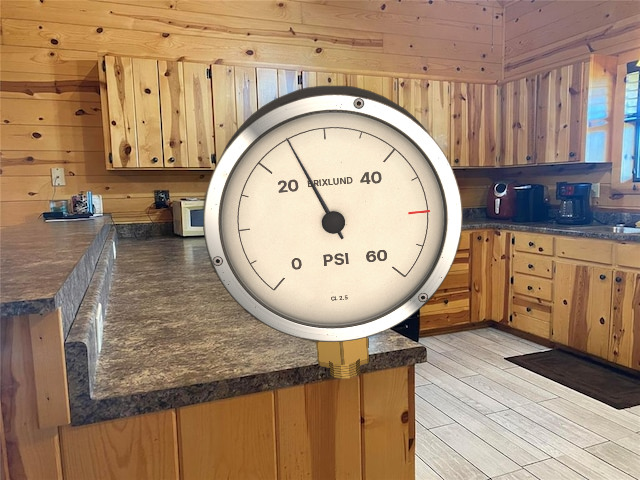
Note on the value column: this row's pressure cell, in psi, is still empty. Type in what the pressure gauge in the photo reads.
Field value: 25 psi
